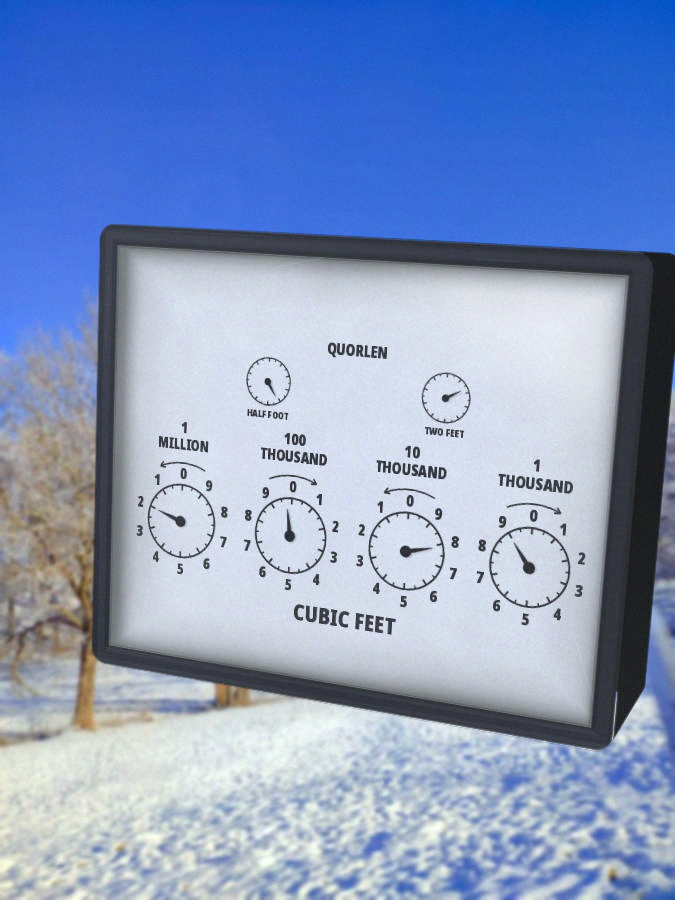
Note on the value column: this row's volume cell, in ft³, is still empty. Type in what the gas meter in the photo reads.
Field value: 197900 ft³
